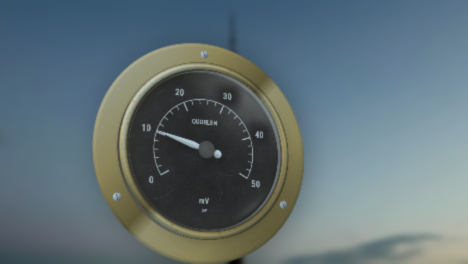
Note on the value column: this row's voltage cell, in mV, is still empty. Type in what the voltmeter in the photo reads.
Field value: 10 mV
